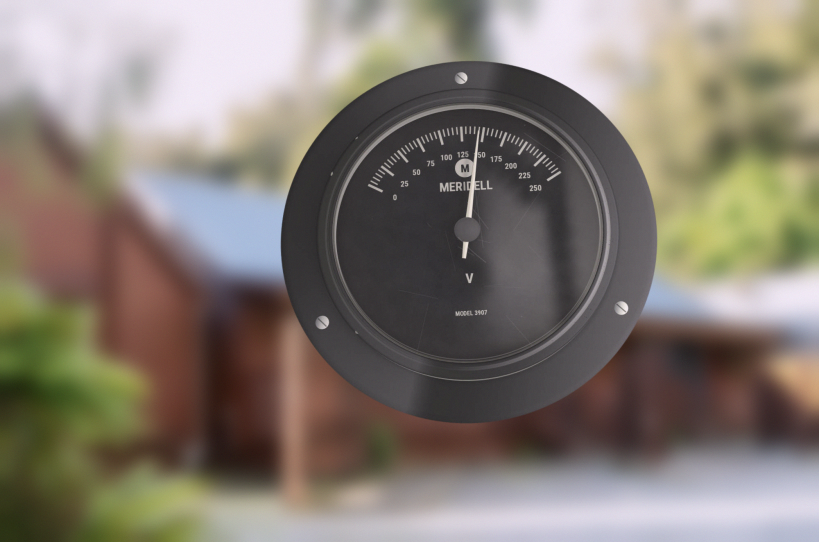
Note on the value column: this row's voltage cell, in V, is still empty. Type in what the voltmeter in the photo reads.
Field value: 145 V
